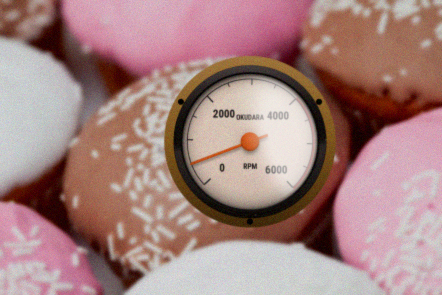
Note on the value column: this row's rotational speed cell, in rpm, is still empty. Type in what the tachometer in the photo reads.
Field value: 500 rpm
